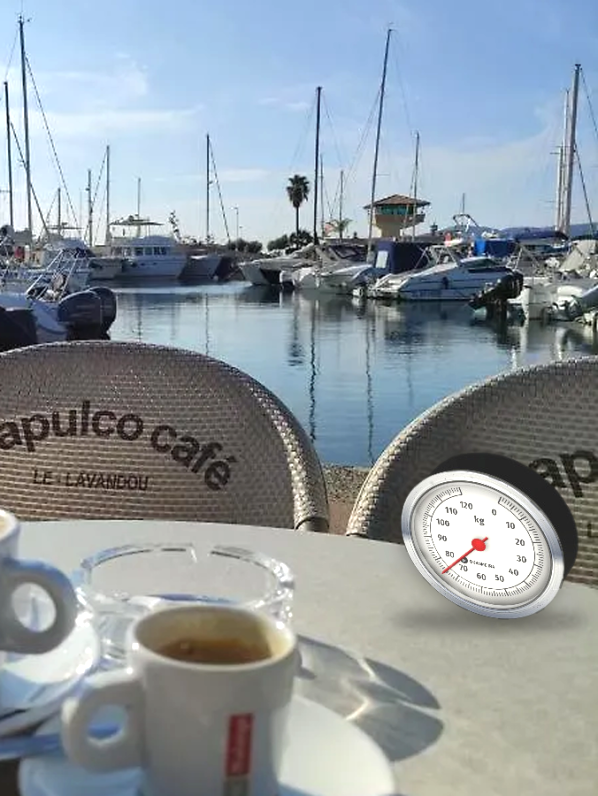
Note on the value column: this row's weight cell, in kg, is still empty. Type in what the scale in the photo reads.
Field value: 75 kg
